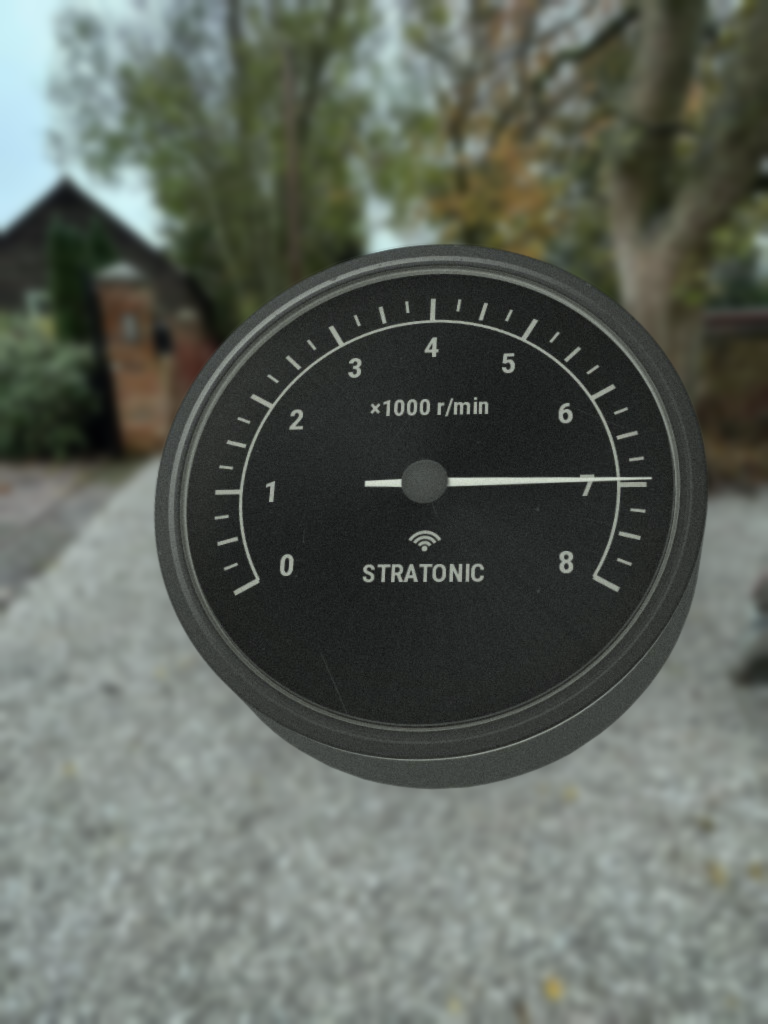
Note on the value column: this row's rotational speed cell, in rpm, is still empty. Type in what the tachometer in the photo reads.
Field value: 7000 rpm
